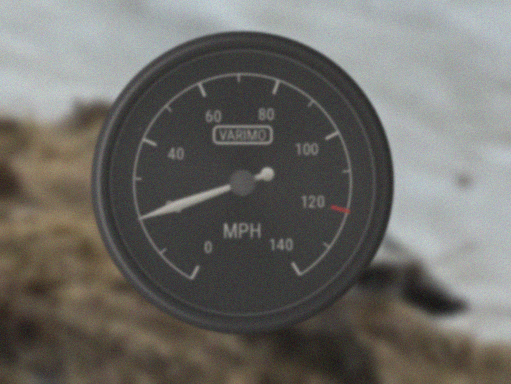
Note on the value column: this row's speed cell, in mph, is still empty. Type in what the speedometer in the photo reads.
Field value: 20 mph
